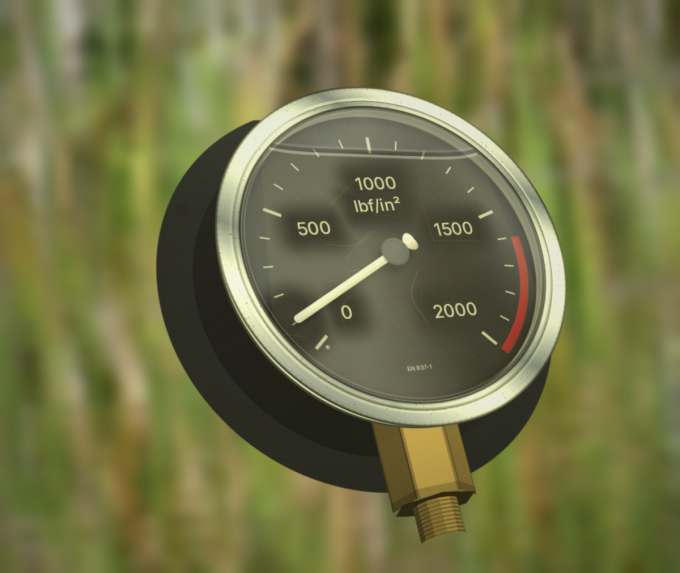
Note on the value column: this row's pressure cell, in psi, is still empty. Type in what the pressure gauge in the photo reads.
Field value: 100 psi
